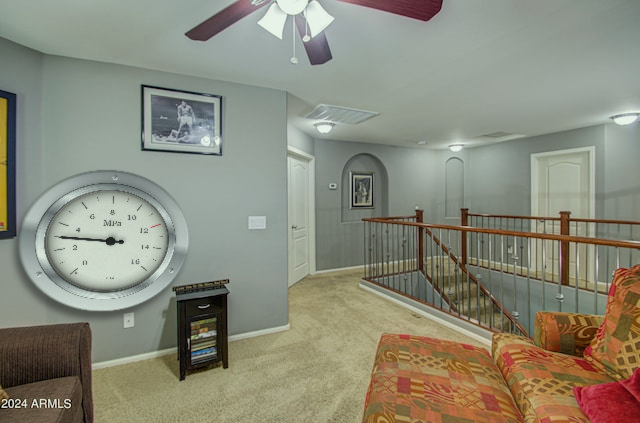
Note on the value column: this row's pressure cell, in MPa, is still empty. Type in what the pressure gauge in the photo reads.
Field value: 3 MPa
